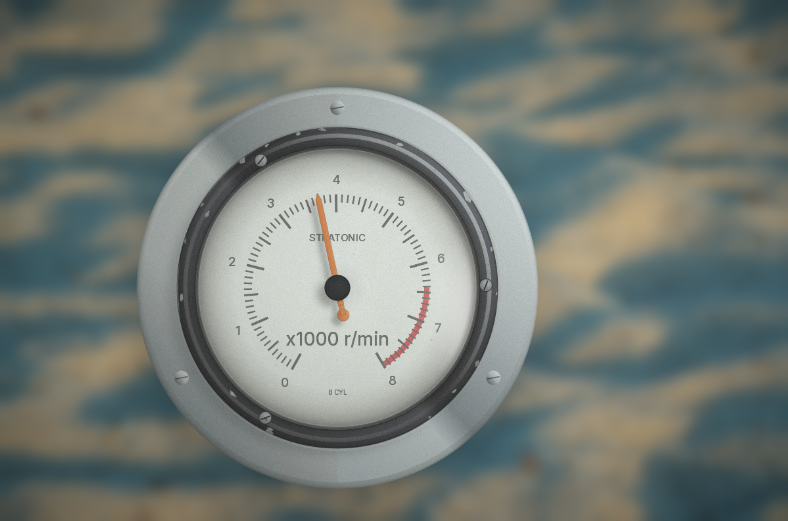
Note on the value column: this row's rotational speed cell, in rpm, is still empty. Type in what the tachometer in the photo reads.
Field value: 3700 rpm
